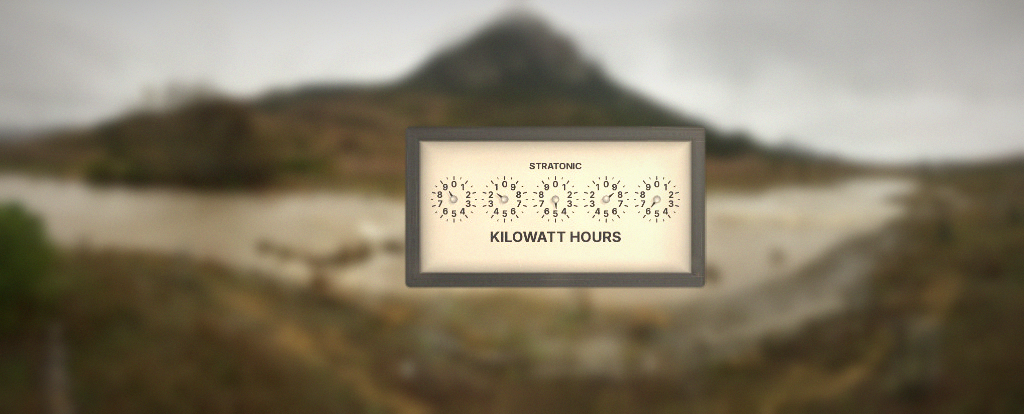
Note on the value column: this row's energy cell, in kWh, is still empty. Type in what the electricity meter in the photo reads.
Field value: 91486 kWh
